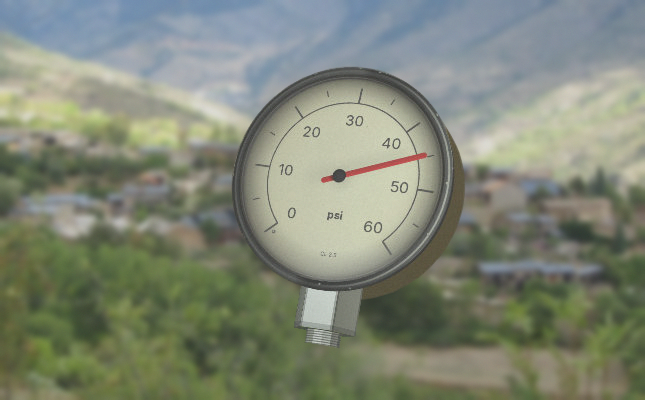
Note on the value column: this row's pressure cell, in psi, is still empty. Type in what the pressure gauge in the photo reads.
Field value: 45 psi
